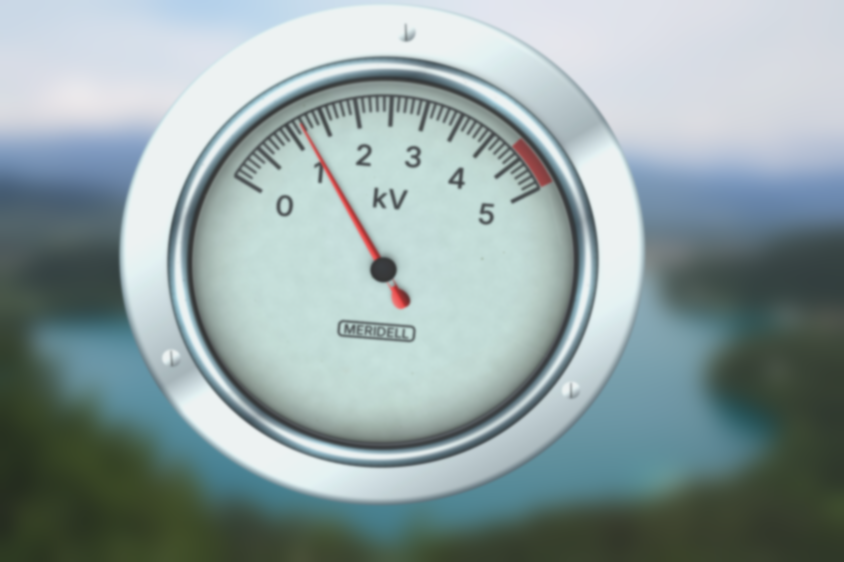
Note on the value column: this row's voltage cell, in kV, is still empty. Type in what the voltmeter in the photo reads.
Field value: 1.2 kV
